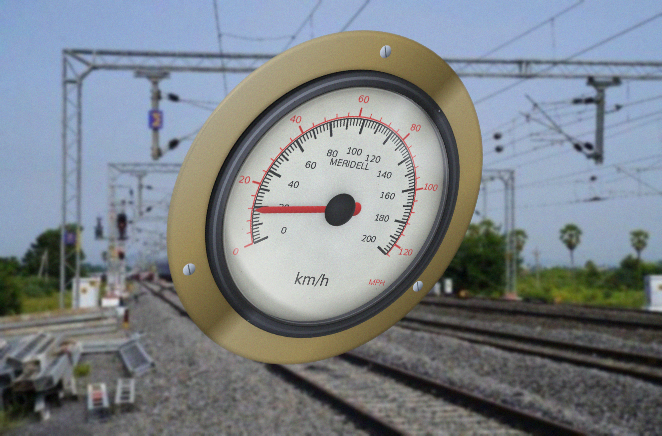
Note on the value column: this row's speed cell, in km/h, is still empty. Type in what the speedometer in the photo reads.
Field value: 20 km/h
